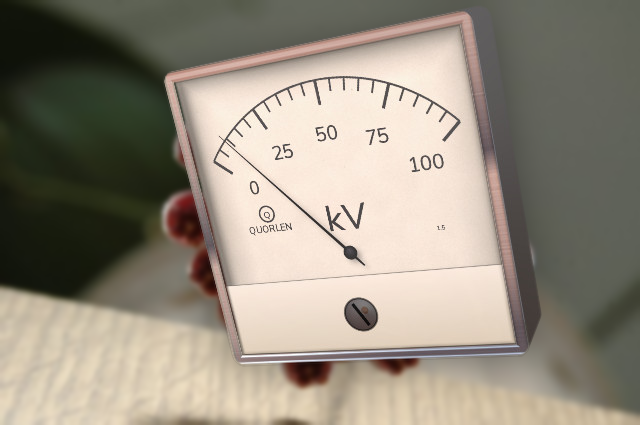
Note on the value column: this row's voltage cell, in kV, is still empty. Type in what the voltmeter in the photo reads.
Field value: 10 kV
